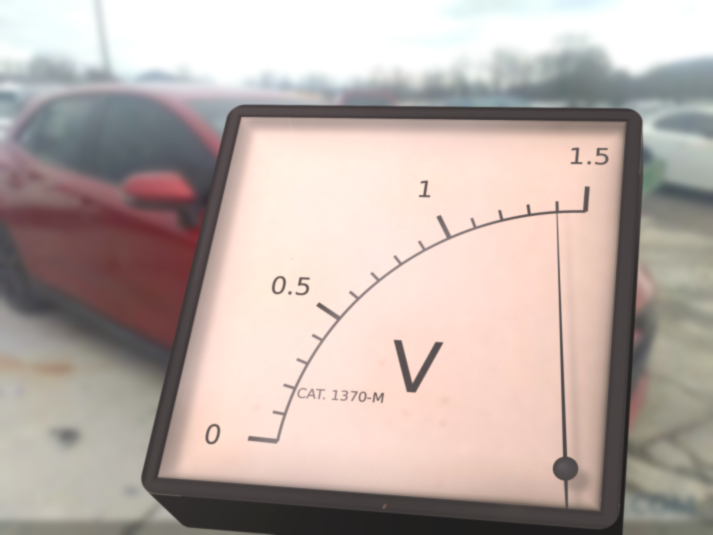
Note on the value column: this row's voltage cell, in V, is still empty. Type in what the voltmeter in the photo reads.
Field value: 1.4 V
